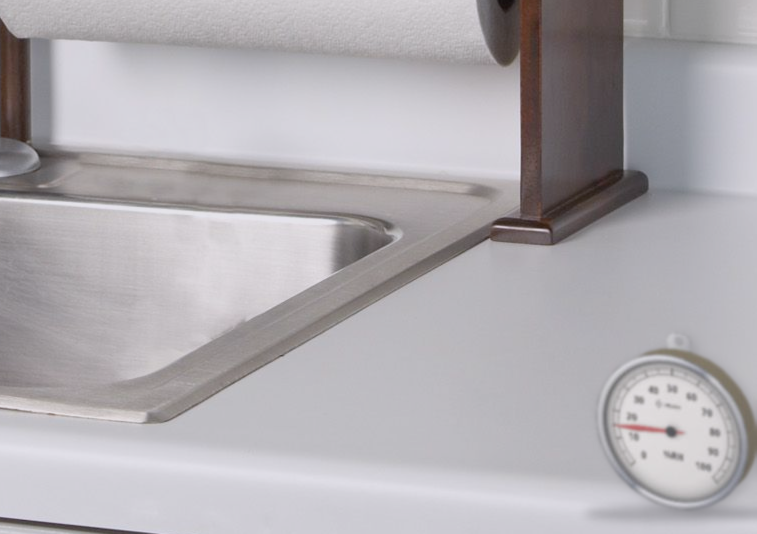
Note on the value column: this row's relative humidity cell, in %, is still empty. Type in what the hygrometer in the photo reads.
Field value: 15 %
